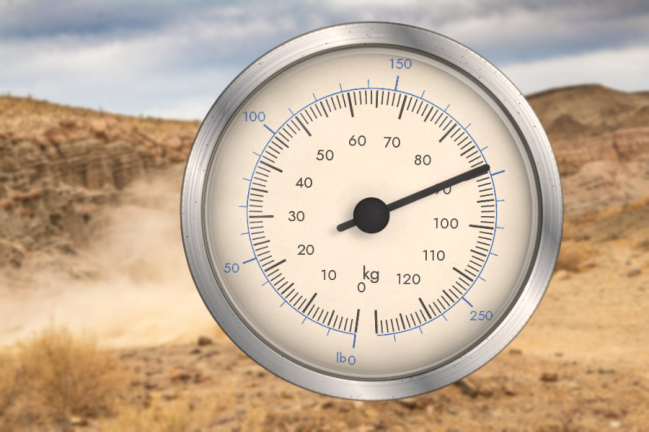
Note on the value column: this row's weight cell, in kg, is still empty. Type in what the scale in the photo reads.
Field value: 89 kg
